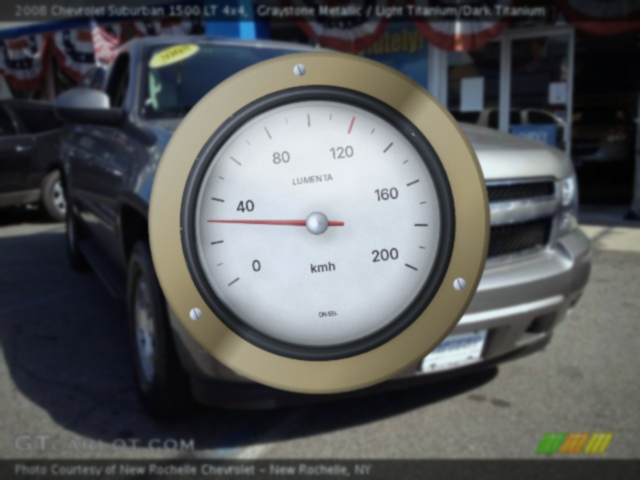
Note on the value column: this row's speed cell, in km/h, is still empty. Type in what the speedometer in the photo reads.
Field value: 30 km/h
